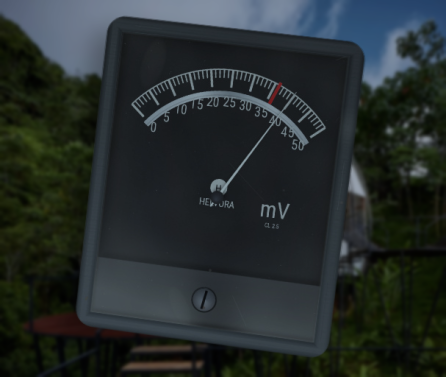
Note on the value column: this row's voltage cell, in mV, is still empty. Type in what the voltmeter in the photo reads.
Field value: 40 mV
